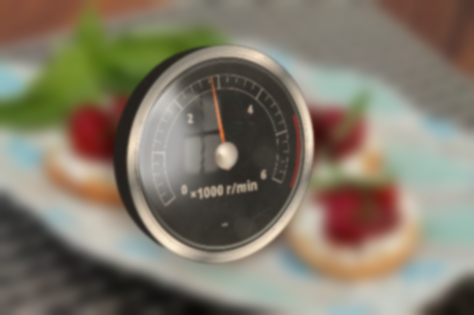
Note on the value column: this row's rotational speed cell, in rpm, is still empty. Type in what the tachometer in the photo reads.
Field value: 2800 rpm
